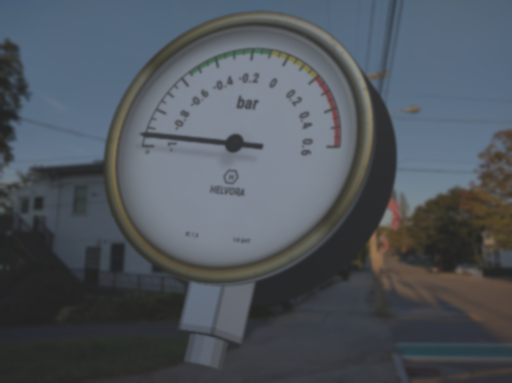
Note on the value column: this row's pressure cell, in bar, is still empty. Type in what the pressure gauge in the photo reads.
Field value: -0.95 bar
